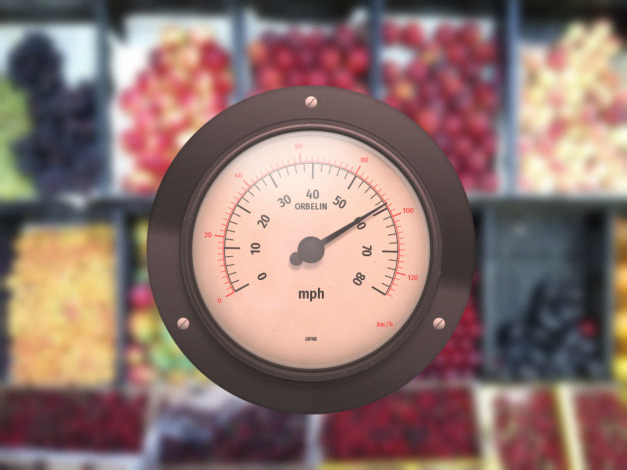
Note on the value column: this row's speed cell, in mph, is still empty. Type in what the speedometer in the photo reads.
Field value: 59 mph
